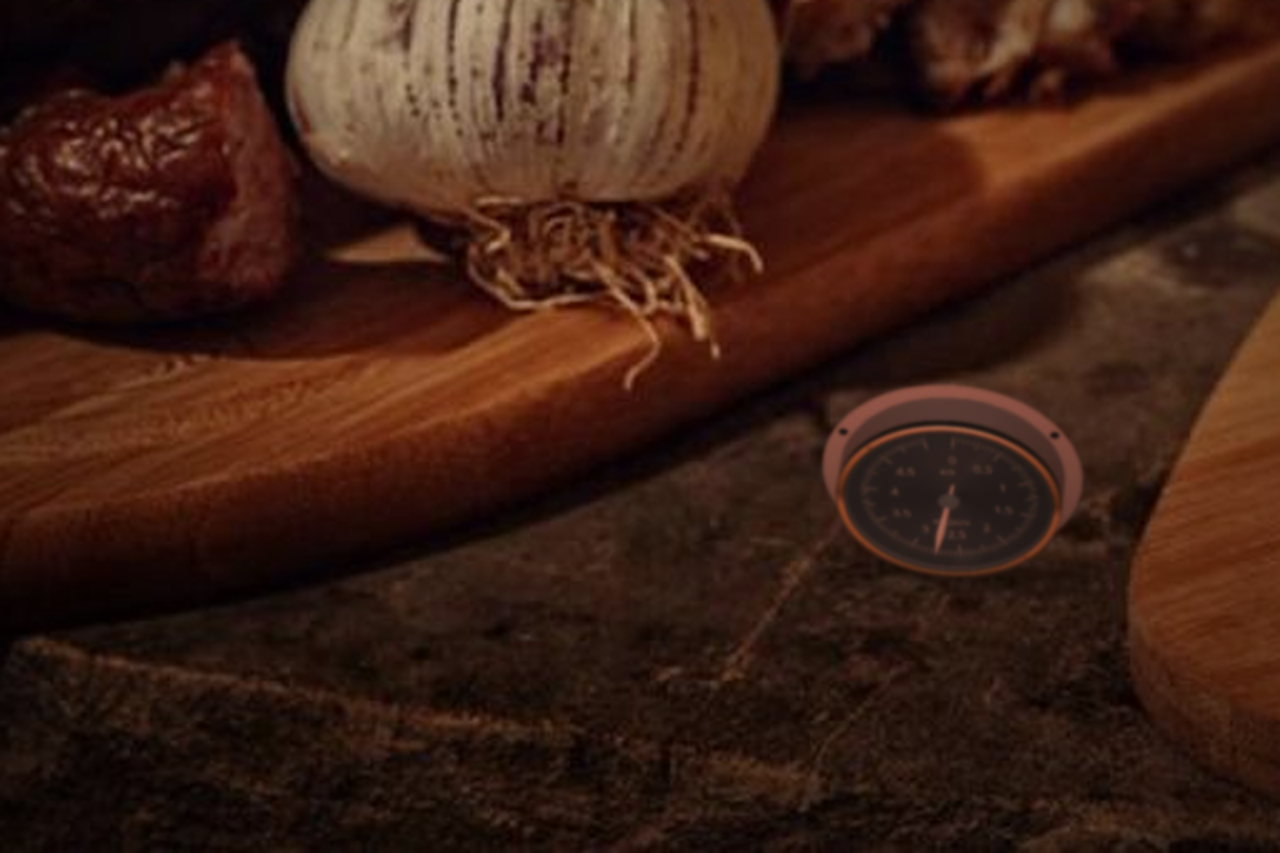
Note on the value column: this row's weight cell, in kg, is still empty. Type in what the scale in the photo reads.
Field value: 2.75 kg
